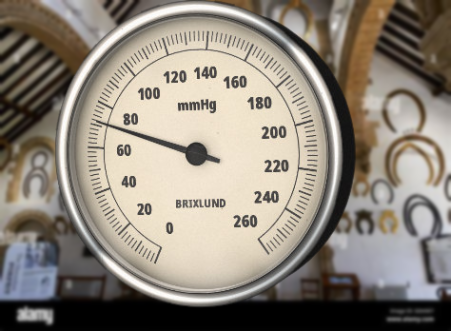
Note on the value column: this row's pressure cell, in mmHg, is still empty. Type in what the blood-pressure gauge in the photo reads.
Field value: 72 mmHg
